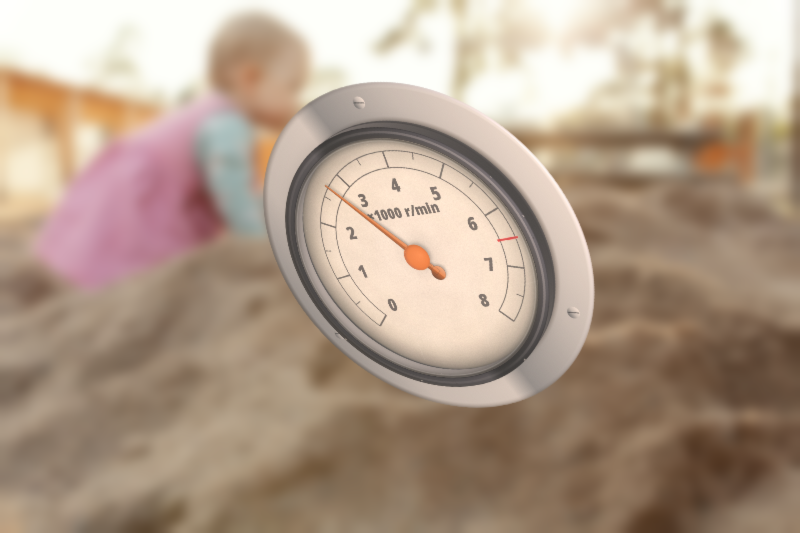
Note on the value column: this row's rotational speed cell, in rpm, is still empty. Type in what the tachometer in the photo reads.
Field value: 2750 rpm
